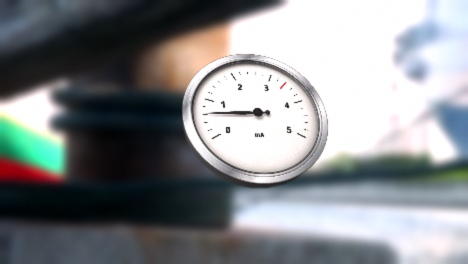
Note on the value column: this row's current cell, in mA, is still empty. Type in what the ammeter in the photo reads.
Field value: 0.6 mA
